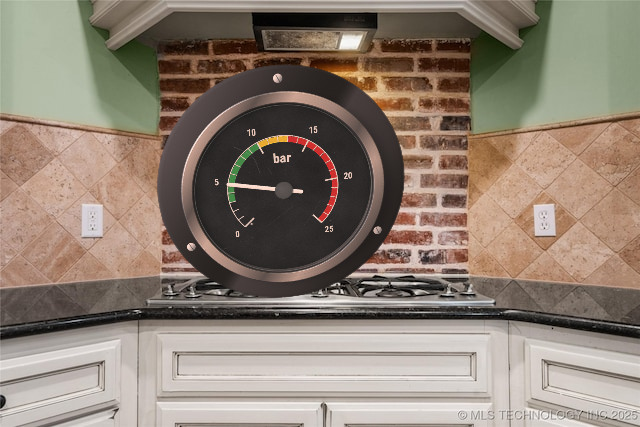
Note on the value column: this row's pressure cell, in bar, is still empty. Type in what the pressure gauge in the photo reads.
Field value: 5 bar
